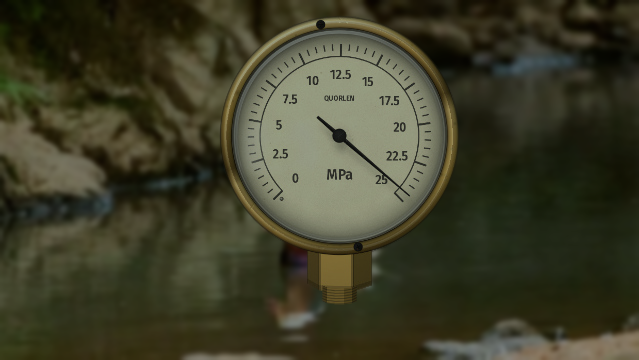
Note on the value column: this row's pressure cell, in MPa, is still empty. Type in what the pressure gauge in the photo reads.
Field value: 24.5 MPa
